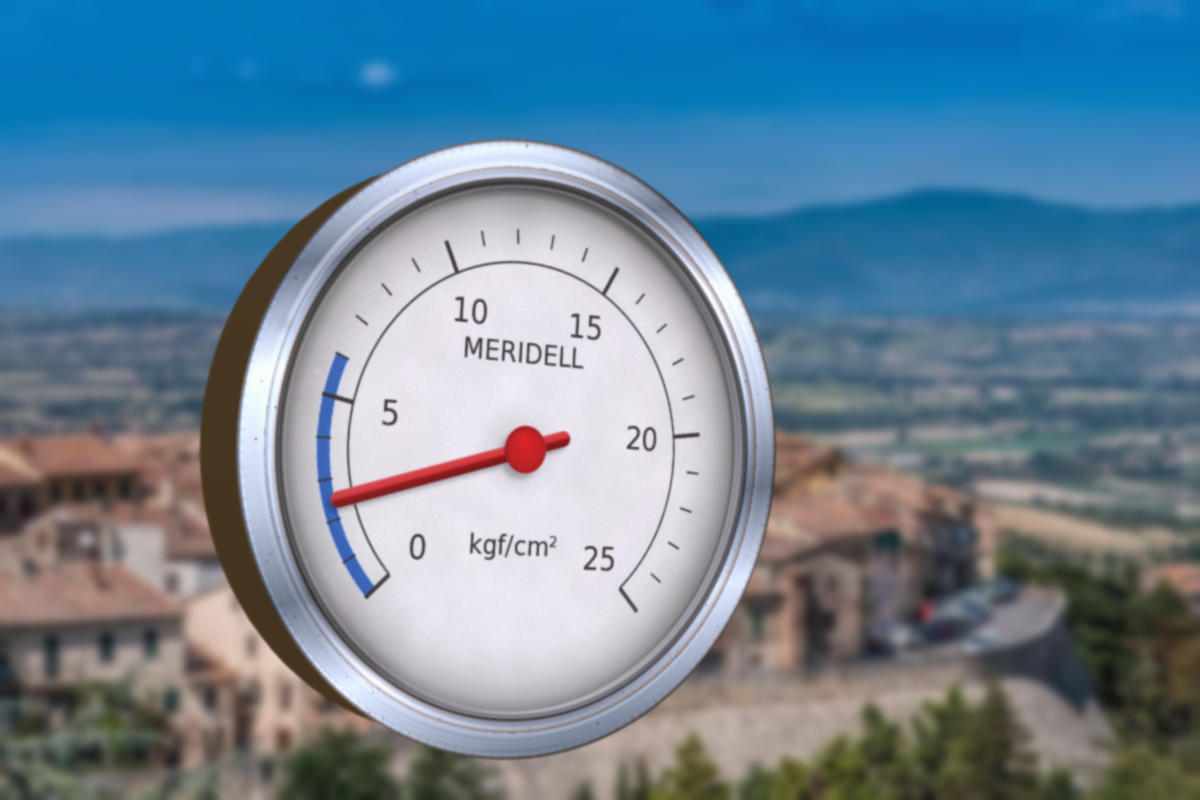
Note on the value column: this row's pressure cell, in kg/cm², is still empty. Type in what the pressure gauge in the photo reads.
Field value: 2.5 kg/cm²
